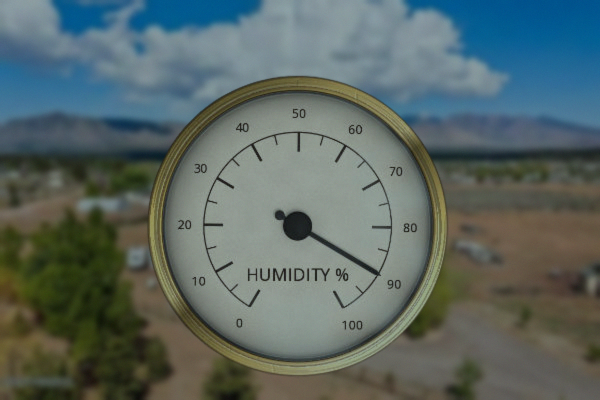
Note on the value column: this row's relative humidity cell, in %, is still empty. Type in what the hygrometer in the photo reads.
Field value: 90 %
